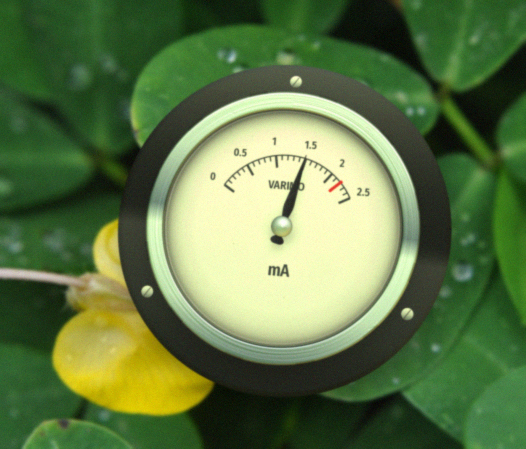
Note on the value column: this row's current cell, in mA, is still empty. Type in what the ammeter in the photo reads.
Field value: 1.5 mA
